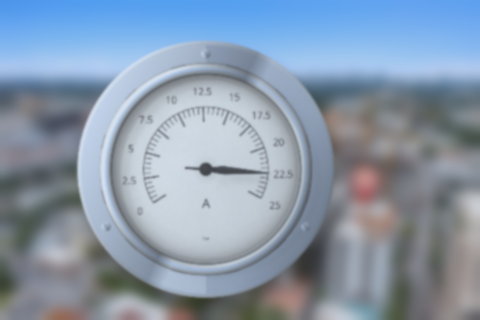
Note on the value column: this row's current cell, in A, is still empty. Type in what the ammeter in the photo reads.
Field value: 22.5 A
